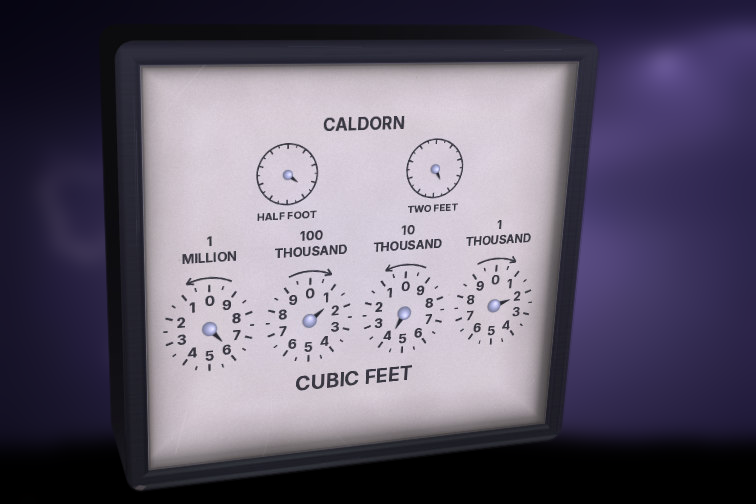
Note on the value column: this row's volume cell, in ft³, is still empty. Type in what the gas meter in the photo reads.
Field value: 614200 ft³
